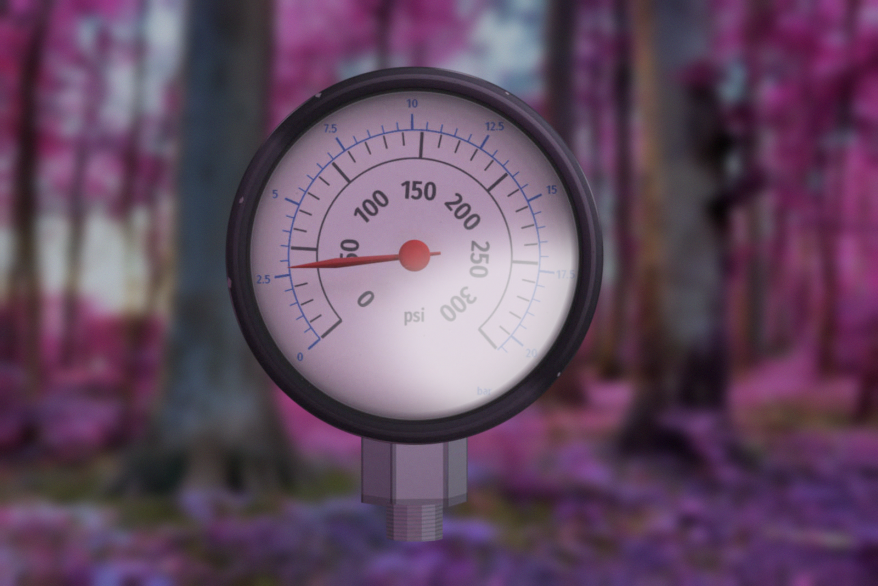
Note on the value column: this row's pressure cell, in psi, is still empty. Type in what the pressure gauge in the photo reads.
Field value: 40 psi
